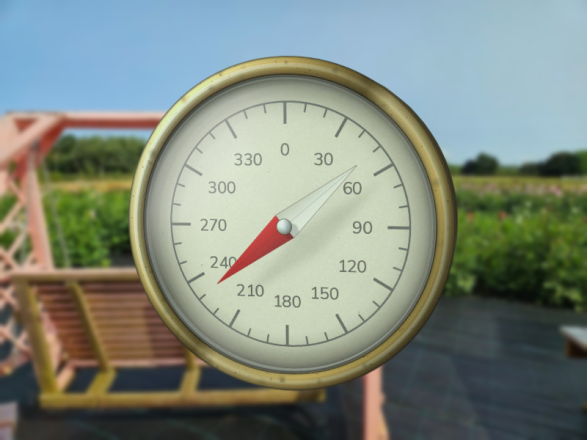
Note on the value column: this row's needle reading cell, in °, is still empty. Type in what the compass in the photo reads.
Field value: 230 °
